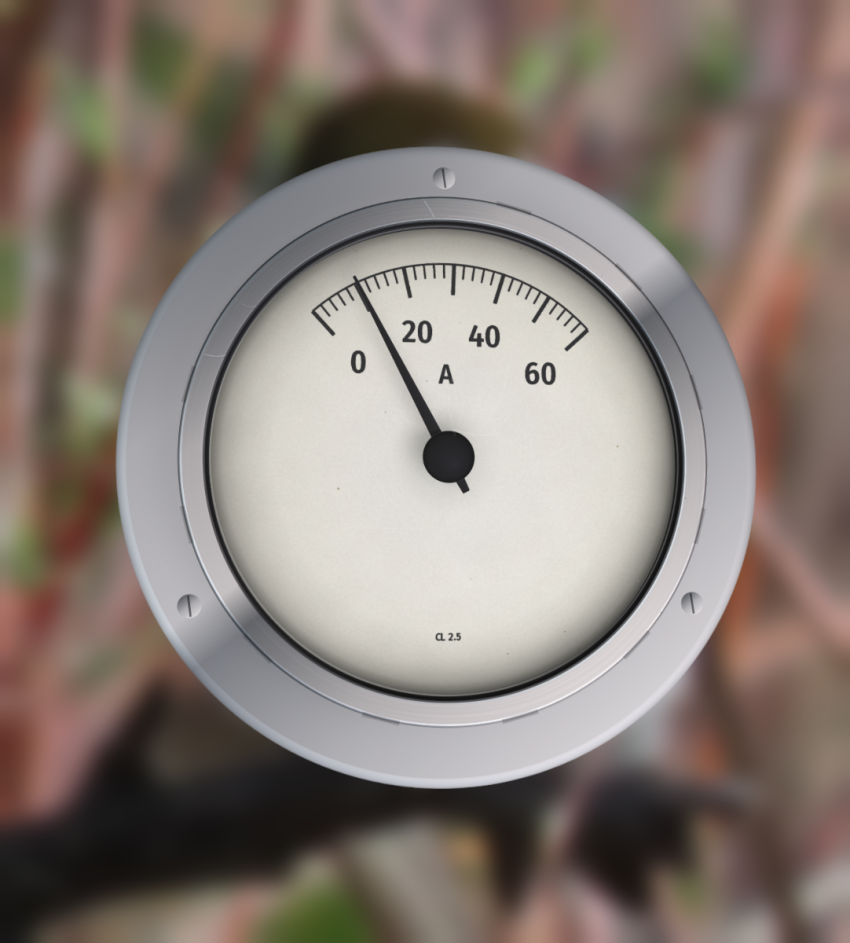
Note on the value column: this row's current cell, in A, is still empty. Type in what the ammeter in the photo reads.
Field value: 10 A
